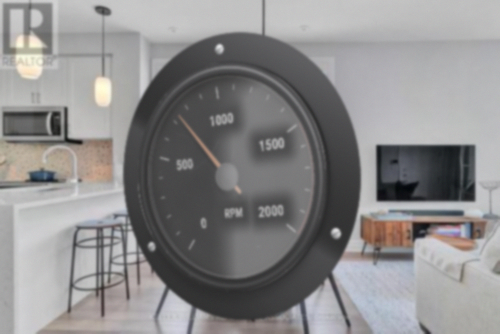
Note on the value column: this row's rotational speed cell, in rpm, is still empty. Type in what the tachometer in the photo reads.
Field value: 750 rpm
